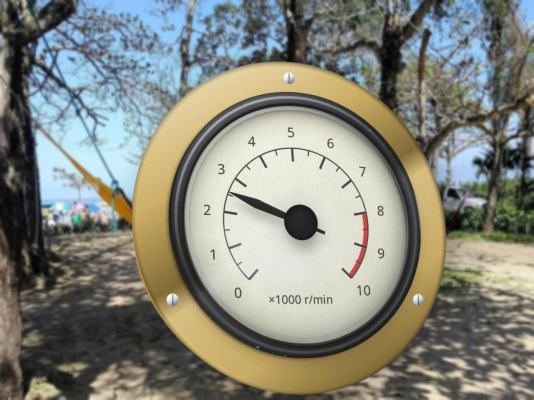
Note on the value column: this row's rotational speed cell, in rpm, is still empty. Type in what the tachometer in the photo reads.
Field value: 2500 rpm
